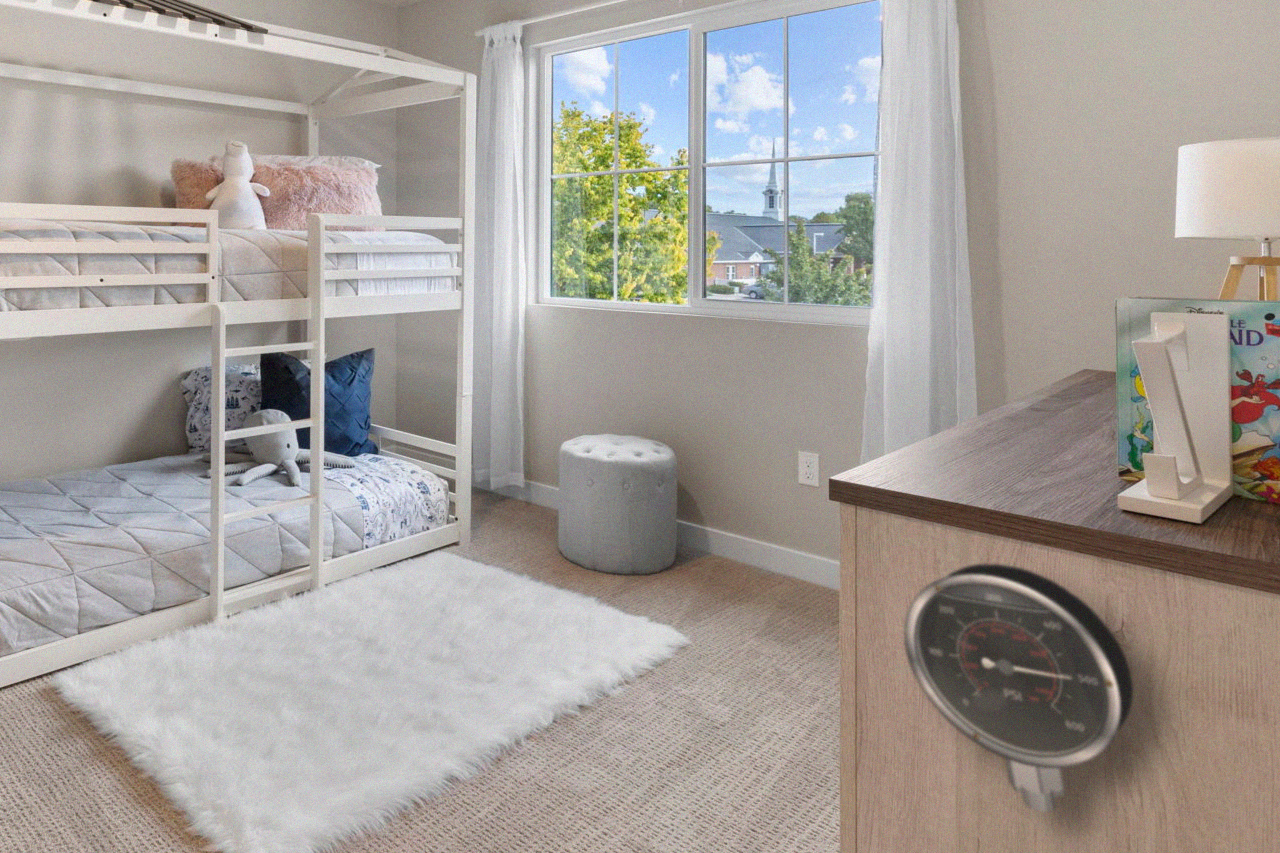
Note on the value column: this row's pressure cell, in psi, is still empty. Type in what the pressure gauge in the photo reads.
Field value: 500 psi
